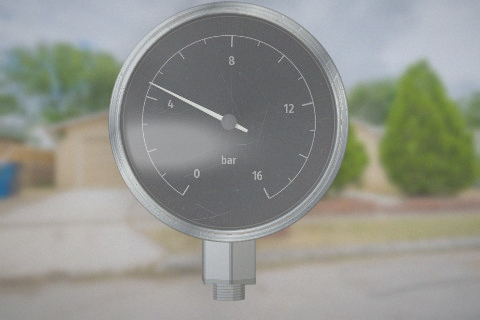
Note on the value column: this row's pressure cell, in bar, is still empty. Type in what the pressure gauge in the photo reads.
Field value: 4.5 bar
